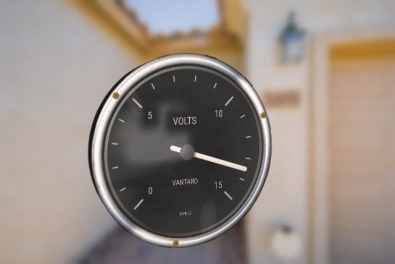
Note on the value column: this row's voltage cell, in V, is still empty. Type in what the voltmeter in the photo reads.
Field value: 13.5 V
